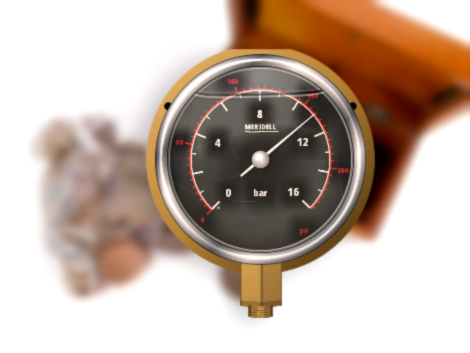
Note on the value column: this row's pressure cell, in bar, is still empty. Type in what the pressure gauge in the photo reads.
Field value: 11 bar
